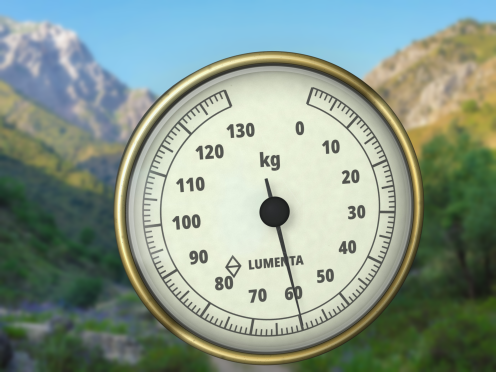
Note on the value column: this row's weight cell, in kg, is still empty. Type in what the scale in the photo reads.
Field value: 60 kg
